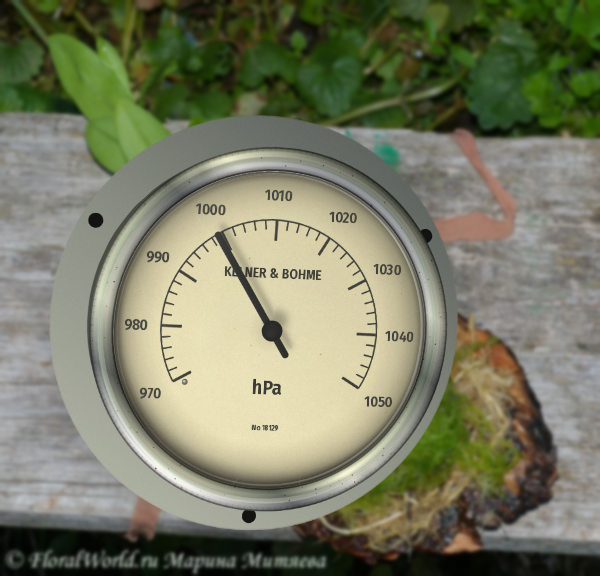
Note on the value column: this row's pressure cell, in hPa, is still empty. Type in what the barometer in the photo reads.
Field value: 999 hPa
